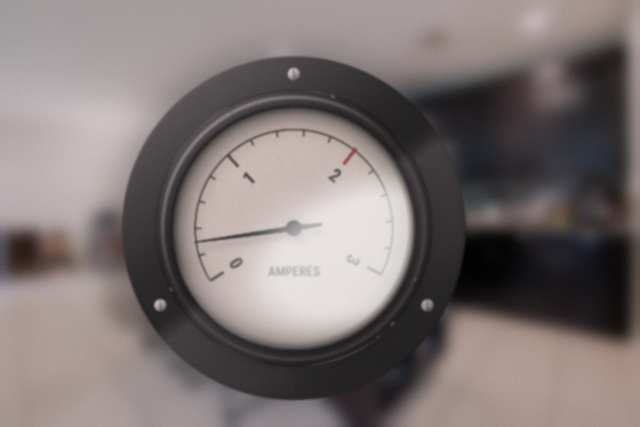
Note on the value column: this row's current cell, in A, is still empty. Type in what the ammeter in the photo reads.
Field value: 0.3 A
